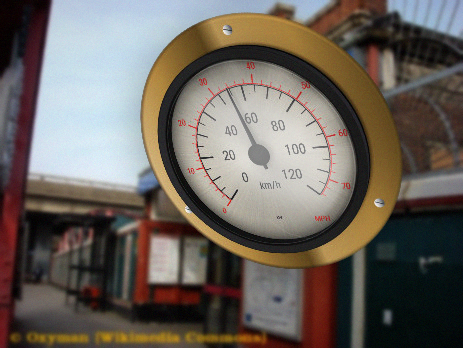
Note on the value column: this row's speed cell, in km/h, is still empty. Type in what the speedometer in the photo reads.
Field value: 55 km/h
